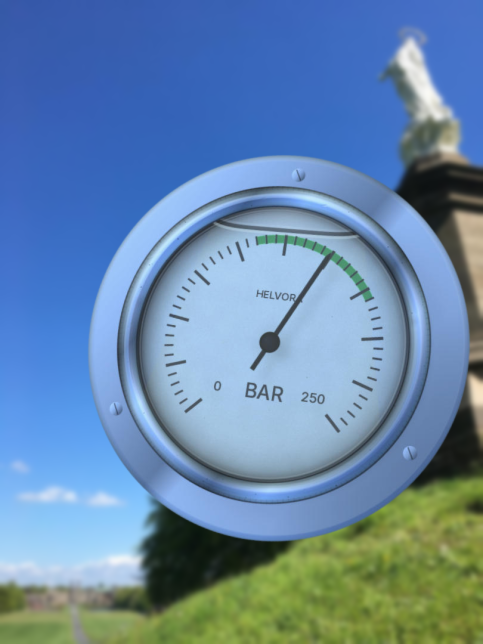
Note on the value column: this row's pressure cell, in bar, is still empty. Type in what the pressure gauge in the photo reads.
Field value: 150 bar
